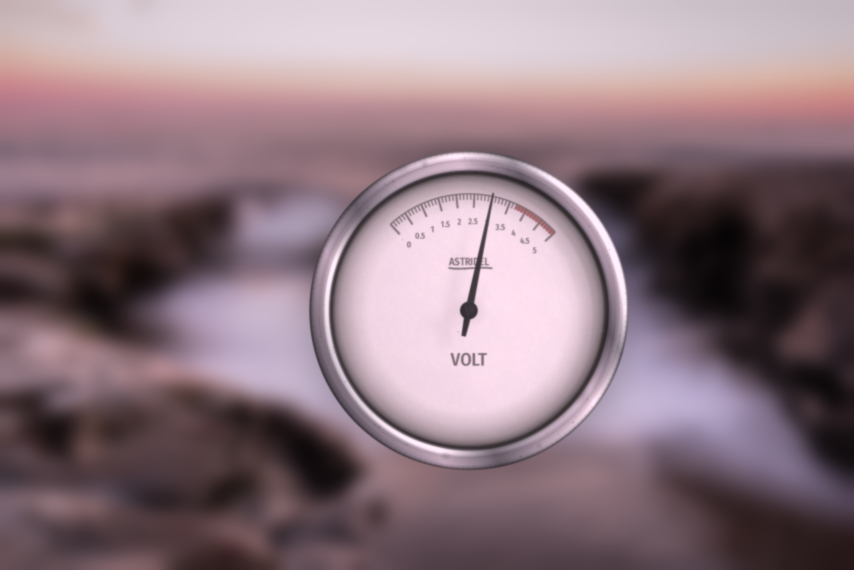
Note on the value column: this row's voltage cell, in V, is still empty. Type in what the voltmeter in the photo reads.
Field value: 3 V
